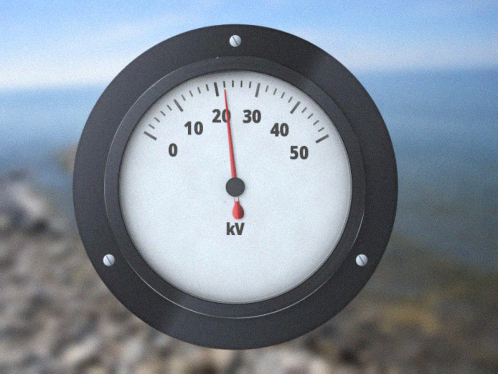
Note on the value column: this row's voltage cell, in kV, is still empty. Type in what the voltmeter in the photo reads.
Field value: 22 kV
